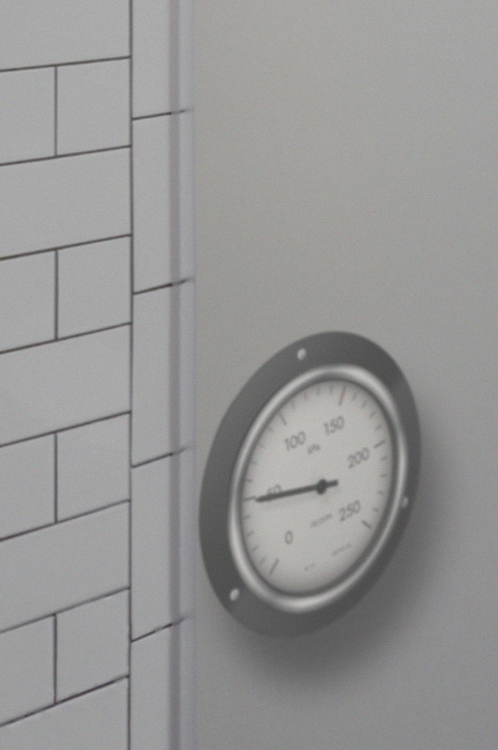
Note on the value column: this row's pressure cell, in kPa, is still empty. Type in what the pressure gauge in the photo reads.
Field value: 50 kPa
